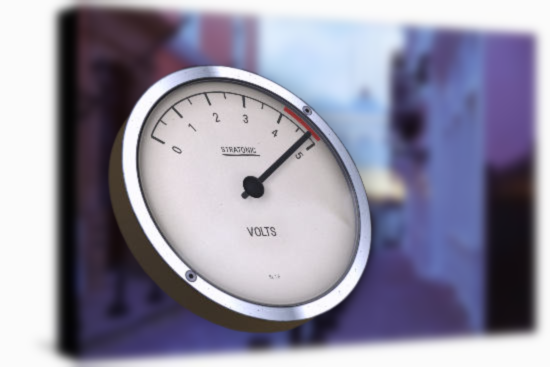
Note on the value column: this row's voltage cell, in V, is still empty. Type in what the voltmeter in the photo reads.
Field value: 4.75 V
